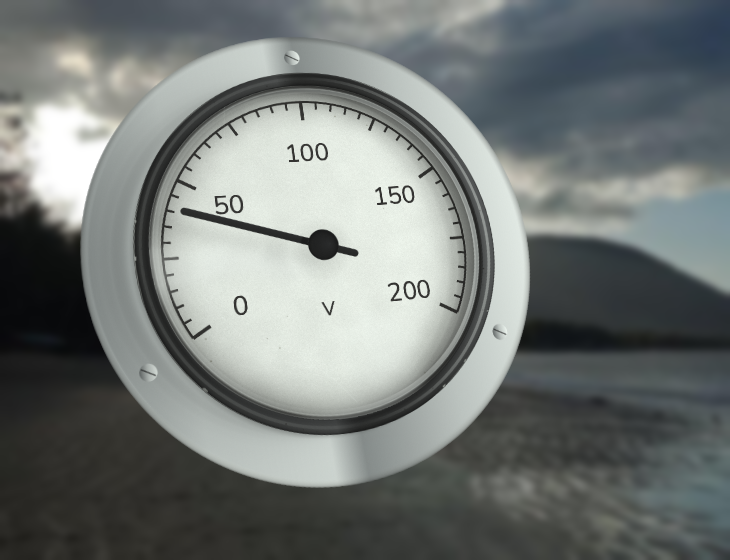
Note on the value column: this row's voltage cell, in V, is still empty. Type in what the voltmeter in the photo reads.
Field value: 40 V
